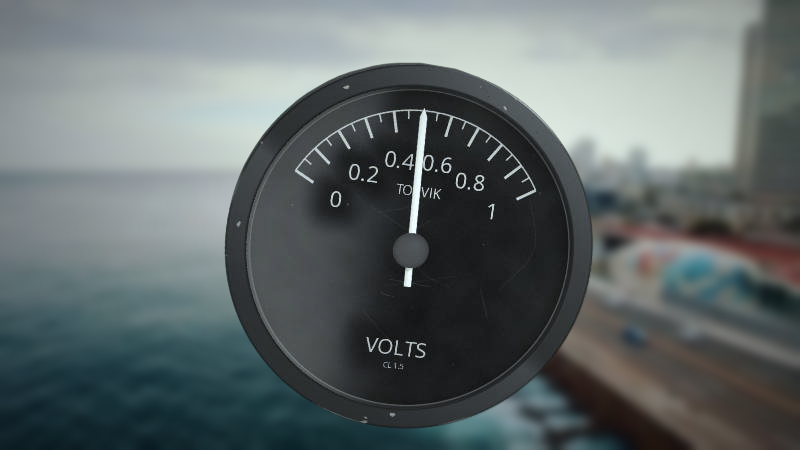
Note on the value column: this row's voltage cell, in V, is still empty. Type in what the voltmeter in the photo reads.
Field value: 0.5 V
